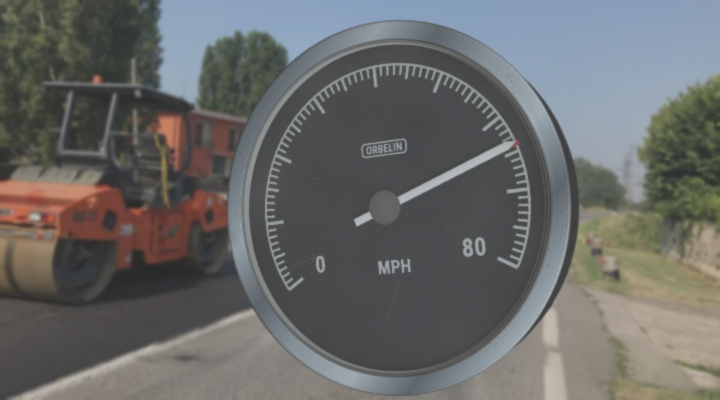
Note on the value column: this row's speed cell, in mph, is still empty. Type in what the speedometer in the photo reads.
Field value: 64 mph
